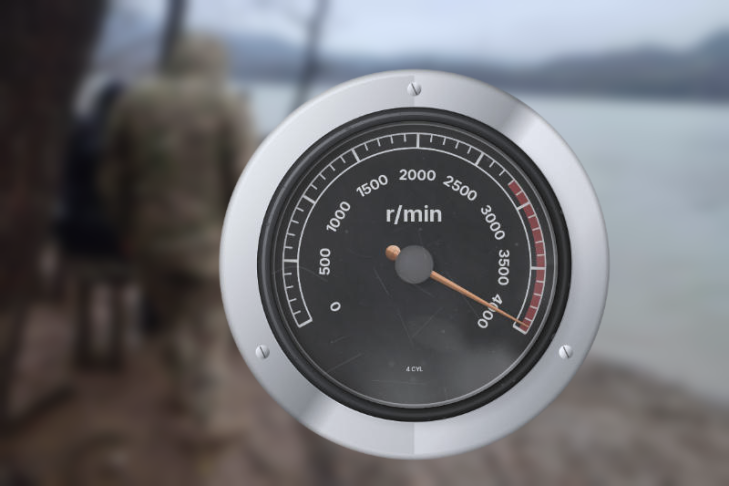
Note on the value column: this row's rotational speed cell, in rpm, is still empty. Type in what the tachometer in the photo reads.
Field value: 3950 rpm
